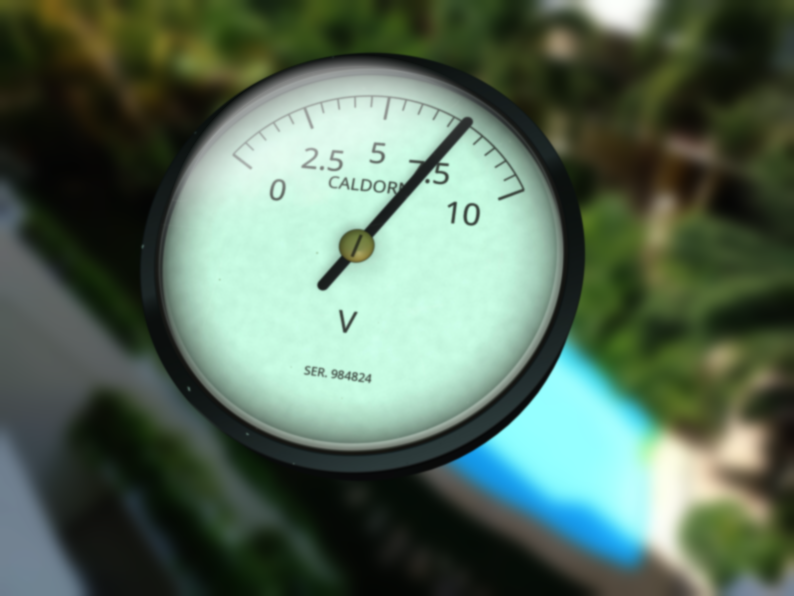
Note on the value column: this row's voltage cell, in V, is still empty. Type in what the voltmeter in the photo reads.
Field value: 7.5 V
